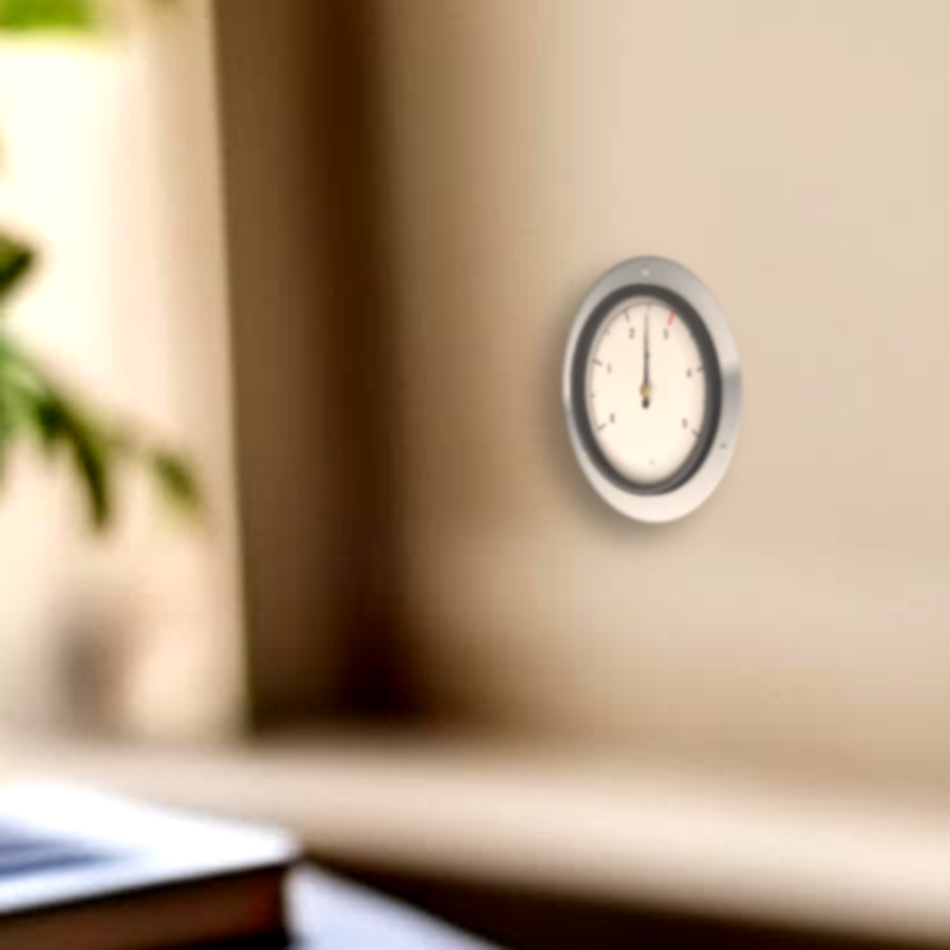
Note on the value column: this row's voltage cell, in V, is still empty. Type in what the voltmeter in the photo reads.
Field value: 2.5 V
